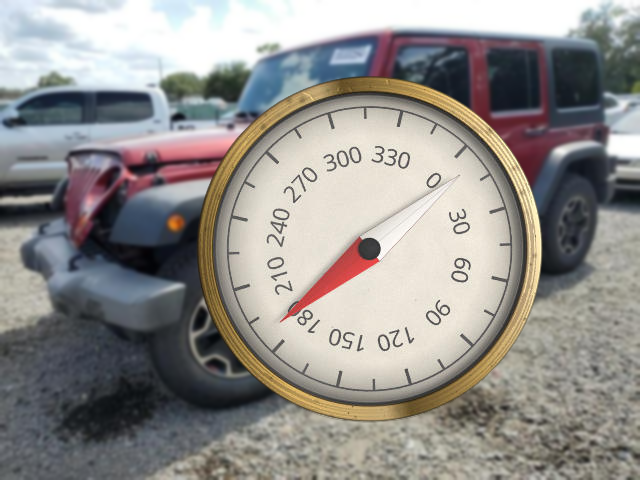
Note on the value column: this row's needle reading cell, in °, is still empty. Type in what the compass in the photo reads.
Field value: 187.5 °
